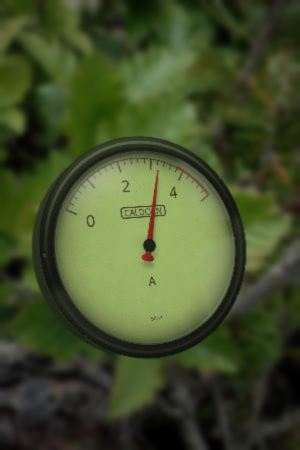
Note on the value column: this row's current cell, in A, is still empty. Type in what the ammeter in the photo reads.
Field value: 3.2 A
